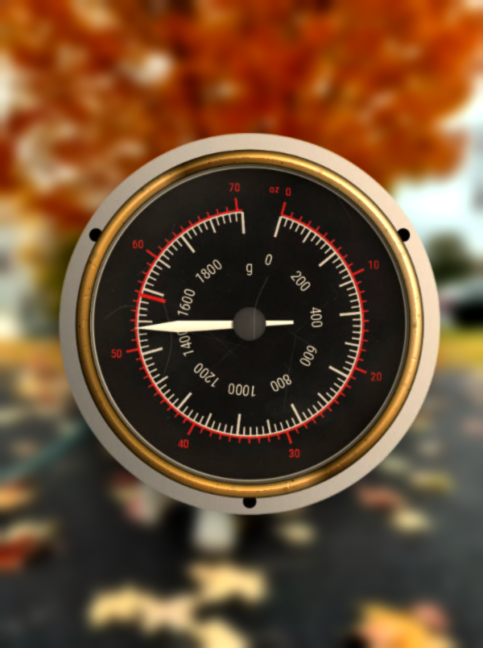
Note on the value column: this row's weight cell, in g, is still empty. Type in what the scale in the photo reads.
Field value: 1480 g
